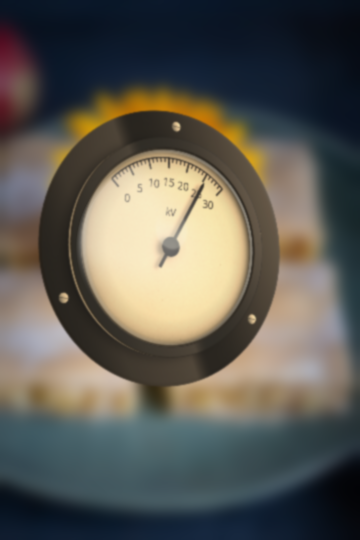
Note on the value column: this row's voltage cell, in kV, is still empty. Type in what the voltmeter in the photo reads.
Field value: 25 kV
